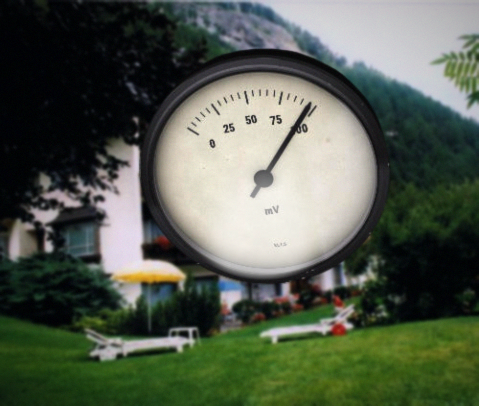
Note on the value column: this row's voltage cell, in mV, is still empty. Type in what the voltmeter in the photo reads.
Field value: 95 mV
